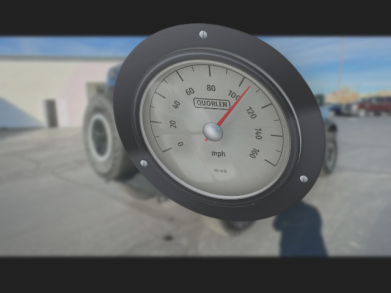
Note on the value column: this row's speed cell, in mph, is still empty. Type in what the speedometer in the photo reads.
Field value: 105 mph
